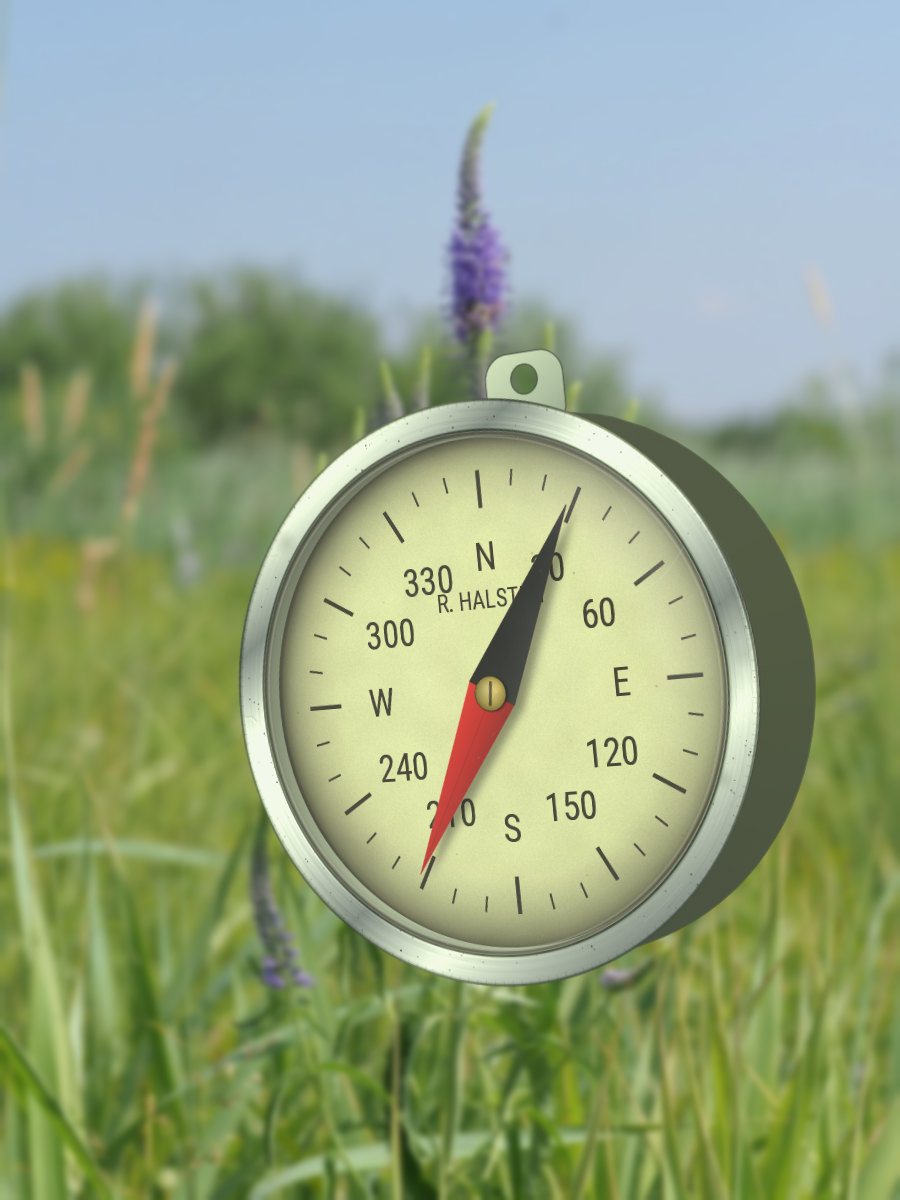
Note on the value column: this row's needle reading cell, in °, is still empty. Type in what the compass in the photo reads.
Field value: 210 °
